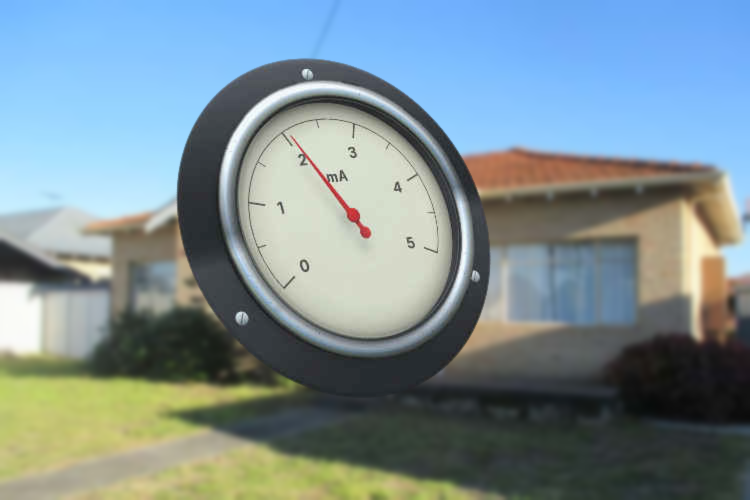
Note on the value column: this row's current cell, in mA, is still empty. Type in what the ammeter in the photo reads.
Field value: 2 mA
